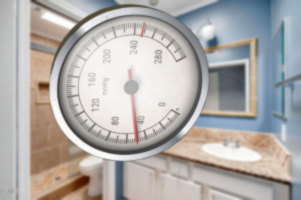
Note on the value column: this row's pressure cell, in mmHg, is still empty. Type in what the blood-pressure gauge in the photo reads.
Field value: 50 mmHg
